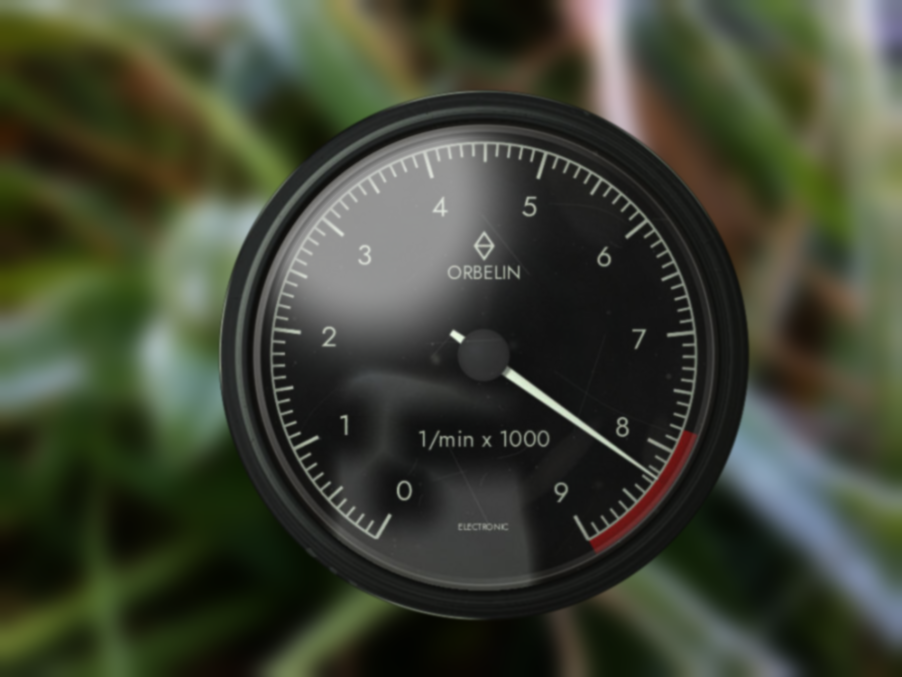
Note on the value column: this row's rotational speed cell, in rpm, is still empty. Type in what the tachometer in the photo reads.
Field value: 8250 rpm
